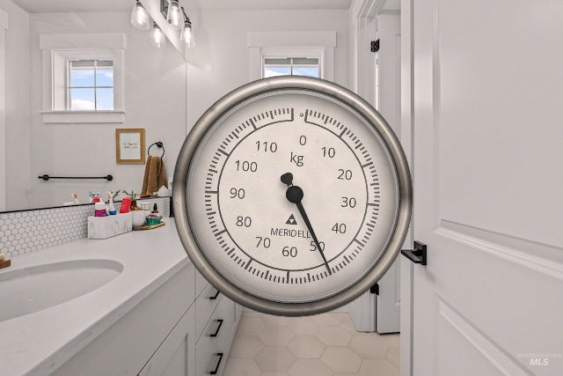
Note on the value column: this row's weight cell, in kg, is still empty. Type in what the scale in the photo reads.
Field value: 50 kg
